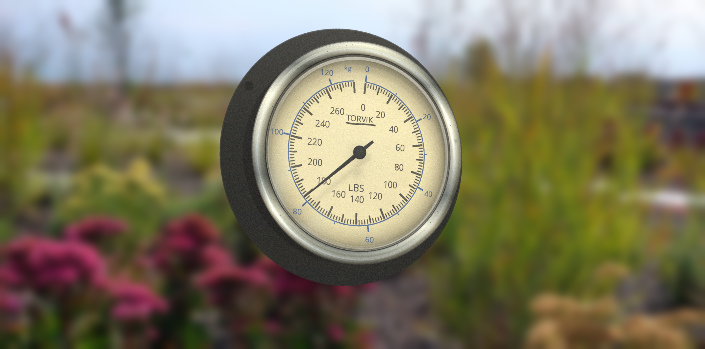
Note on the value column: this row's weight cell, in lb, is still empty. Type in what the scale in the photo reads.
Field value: 180 lb
